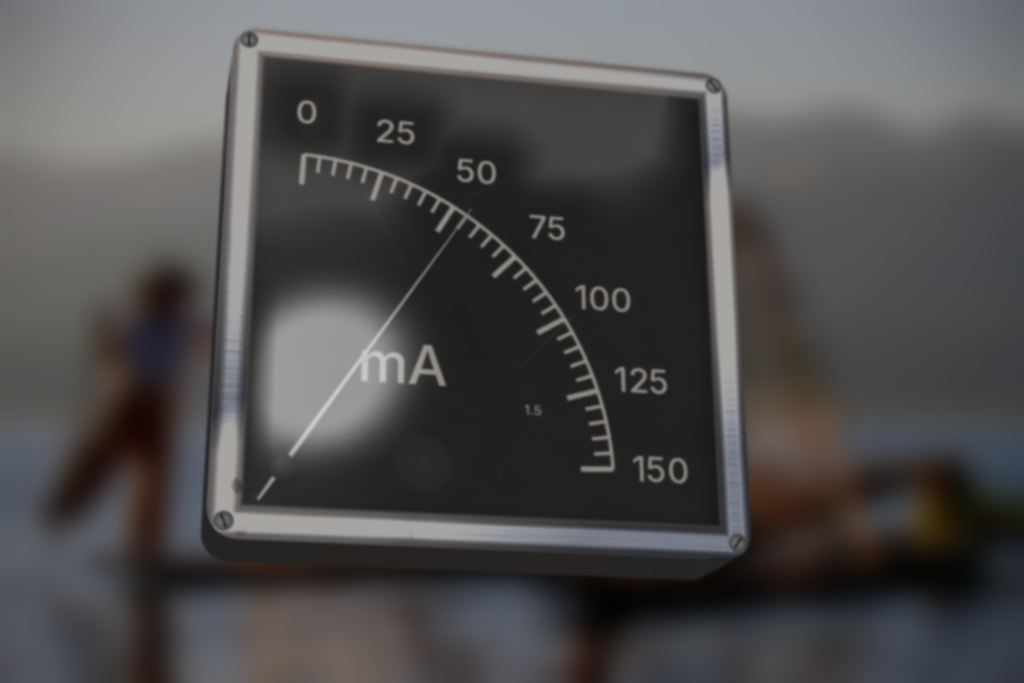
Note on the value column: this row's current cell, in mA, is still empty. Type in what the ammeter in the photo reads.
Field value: 55 mA
